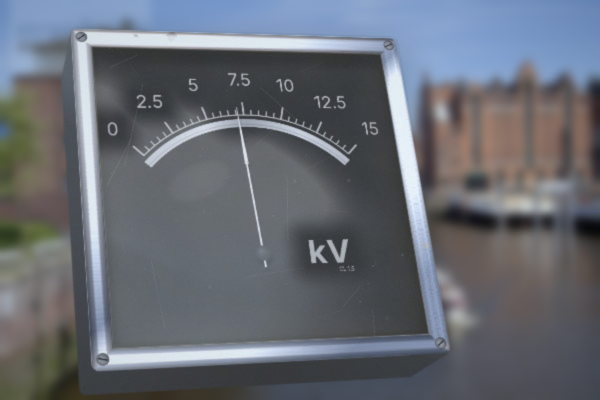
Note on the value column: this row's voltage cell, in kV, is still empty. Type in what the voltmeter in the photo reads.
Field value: 7 kV
